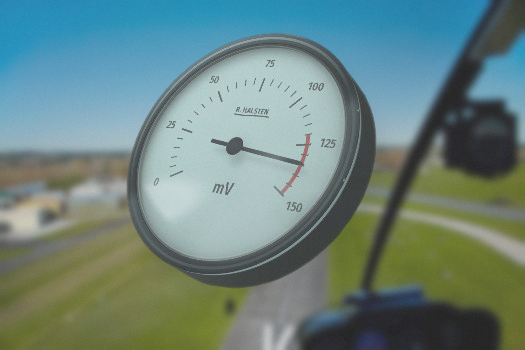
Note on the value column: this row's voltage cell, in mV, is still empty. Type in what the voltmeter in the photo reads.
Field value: 135 mV
